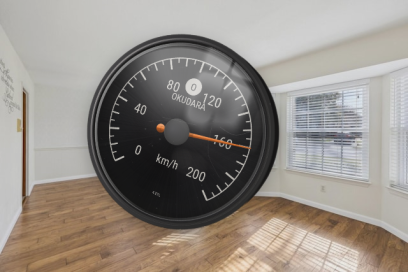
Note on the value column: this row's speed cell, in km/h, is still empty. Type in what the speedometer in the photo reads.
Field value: 160 km/h
